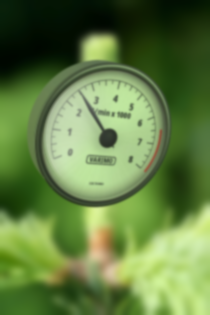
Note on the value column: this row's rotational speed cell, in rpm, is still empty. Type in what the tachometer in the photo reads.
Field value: 2500 rpm
